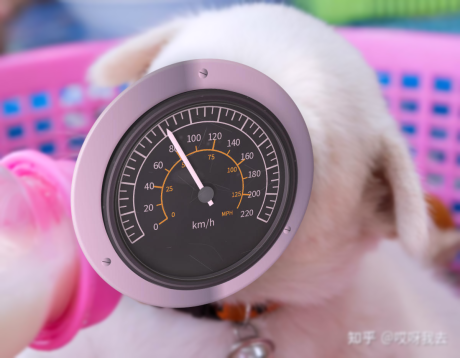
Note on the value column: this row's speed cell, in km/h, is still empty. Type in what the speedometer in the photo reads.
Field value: 82.5 km/h
